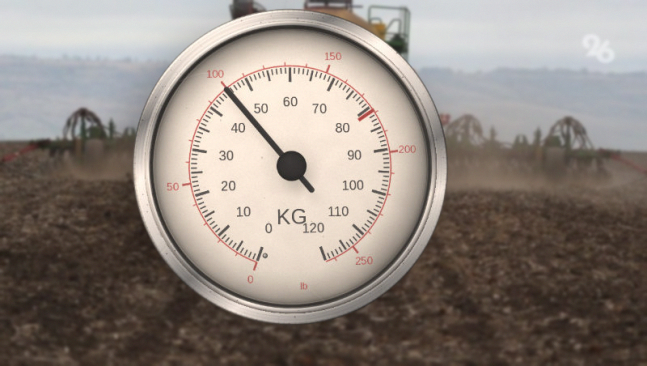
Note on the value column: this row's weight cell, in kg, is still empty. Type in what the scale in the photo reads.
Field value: 45 kg
